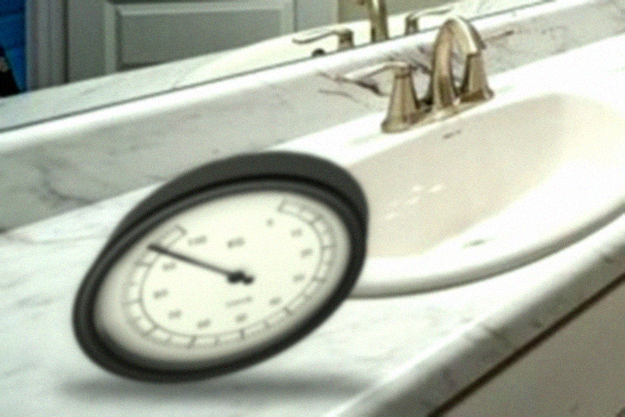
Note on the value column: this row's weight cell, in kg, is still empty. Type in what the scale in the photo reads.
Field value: 95 kg
